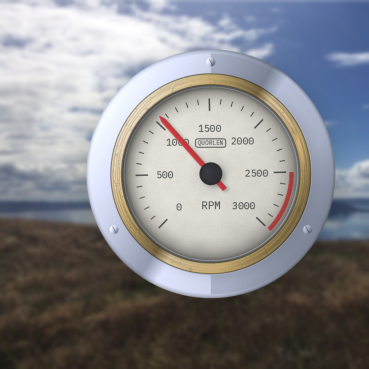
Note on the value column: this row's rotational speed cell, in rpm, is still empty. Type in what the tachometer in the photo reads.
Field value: 1050 rpm
